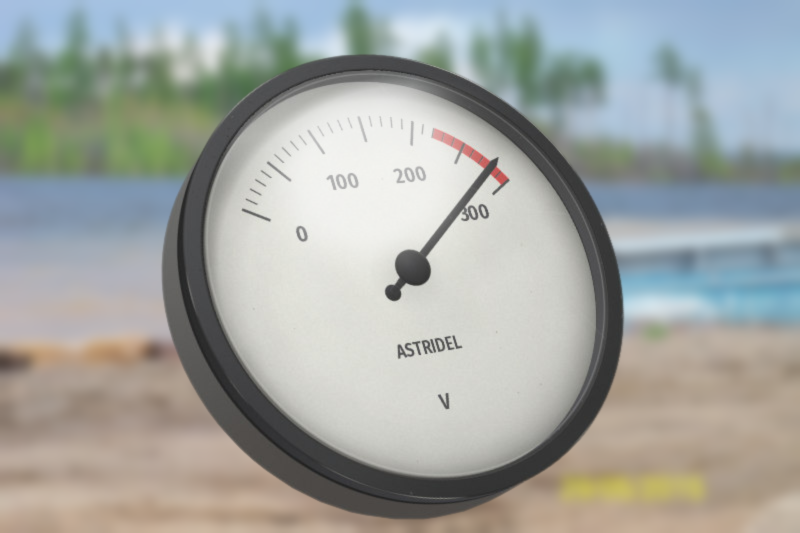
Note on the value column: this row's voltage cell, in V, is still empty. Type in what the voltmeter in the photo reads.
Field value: 280 V
